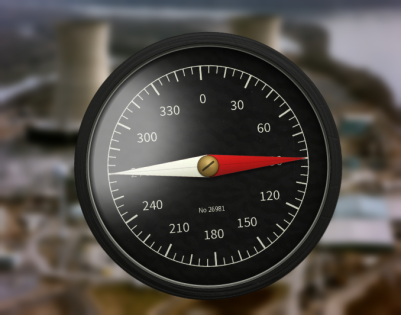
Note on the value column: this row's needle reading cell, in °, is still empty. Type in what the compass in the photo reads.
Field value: 90 °
